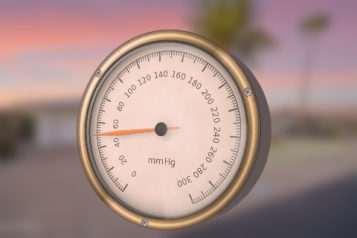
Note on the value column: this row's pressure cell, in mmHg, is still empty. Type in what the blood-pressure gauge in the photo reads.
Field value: 50 mmHg
